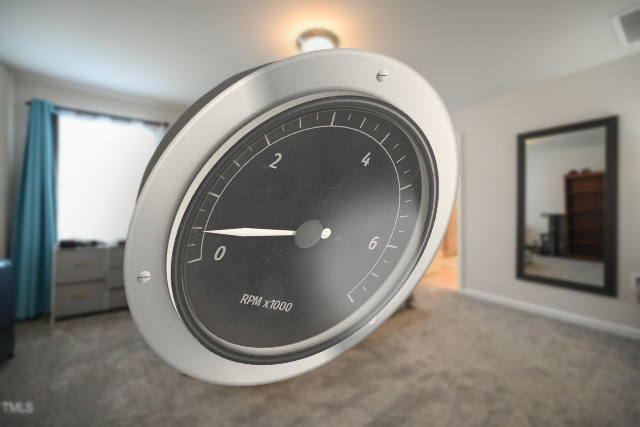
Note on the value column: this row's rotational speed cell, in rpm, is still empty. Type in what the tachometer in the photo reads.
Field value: 500 rpm
